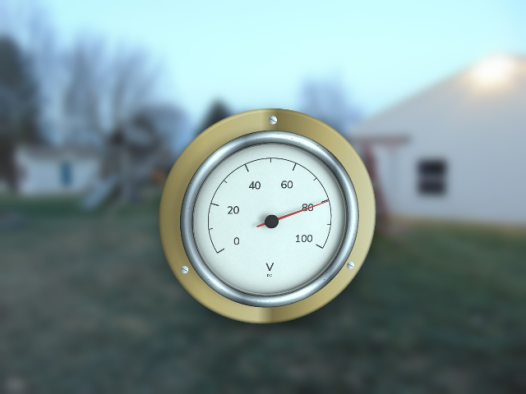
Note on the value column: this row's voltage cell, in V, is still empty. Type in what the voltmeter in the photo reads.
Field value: 80 V
